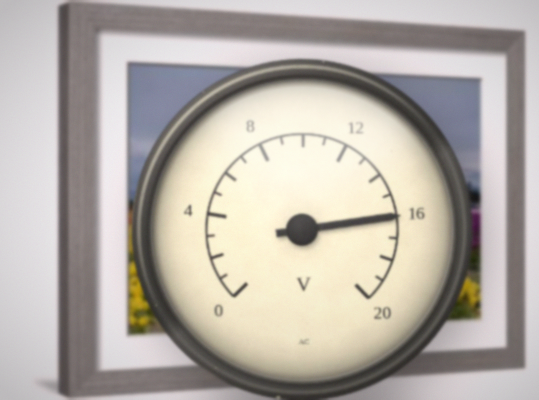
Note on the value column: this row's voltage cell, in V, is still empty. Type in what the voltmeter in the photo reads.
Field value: 16 V
